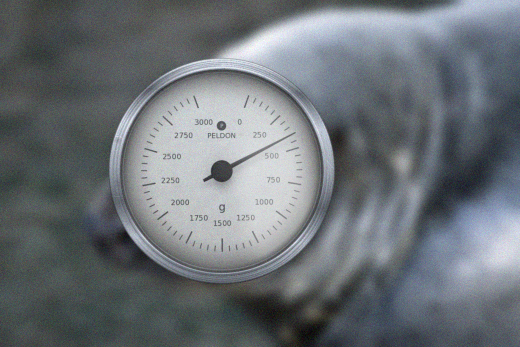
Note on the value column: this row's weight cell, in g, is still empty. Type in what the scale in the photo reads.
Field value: 400 g
